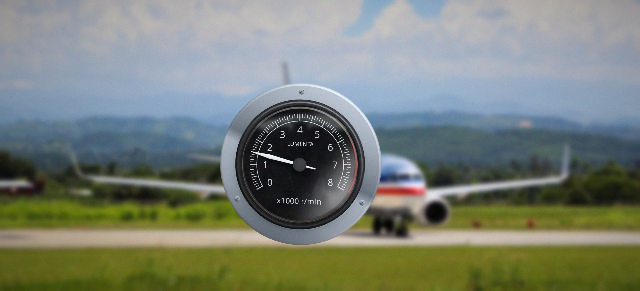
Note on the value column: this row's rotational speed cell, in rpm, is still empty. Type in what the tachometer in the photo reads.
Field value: 1500 rpm
